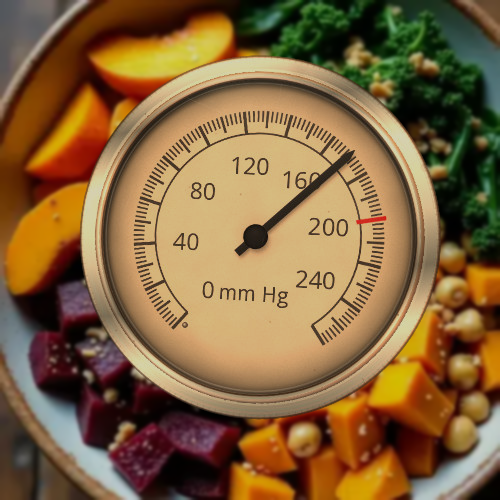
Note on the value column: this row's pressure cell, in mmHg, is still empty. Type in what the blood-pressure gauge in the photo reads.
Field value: 170 mmHg
